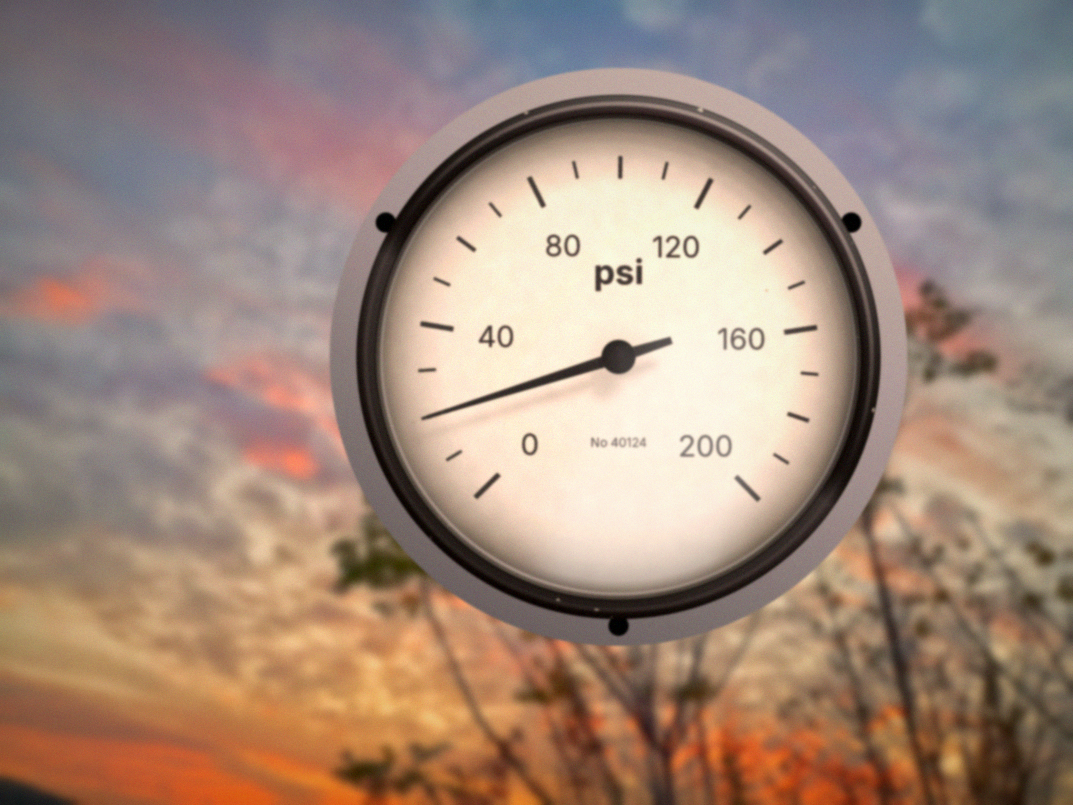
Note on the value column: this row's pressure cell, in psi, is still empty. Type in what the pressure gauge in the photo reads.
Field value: 20 psi
